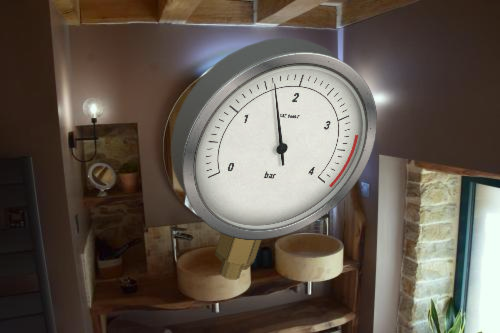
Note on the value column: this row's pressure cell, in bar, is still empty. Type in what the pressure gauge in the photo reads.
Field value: 1.6 bar
